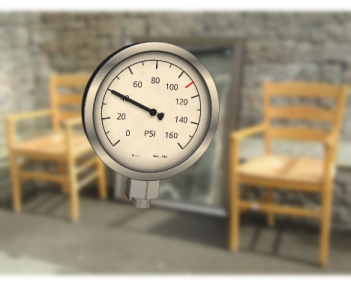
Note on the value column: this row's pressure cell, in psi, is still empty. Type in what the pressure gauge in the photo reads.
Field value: 40 psi
